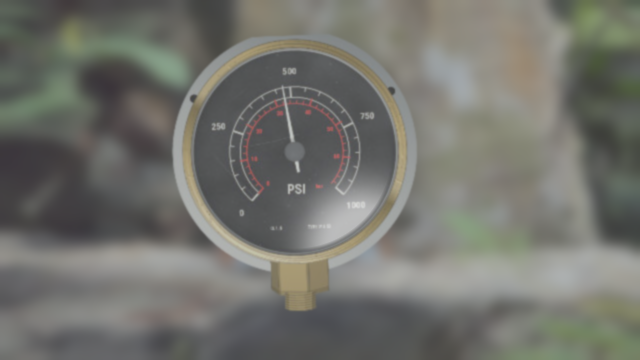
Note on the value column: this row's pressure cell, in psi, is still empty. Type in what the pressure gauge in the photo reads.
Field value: 475 psi
